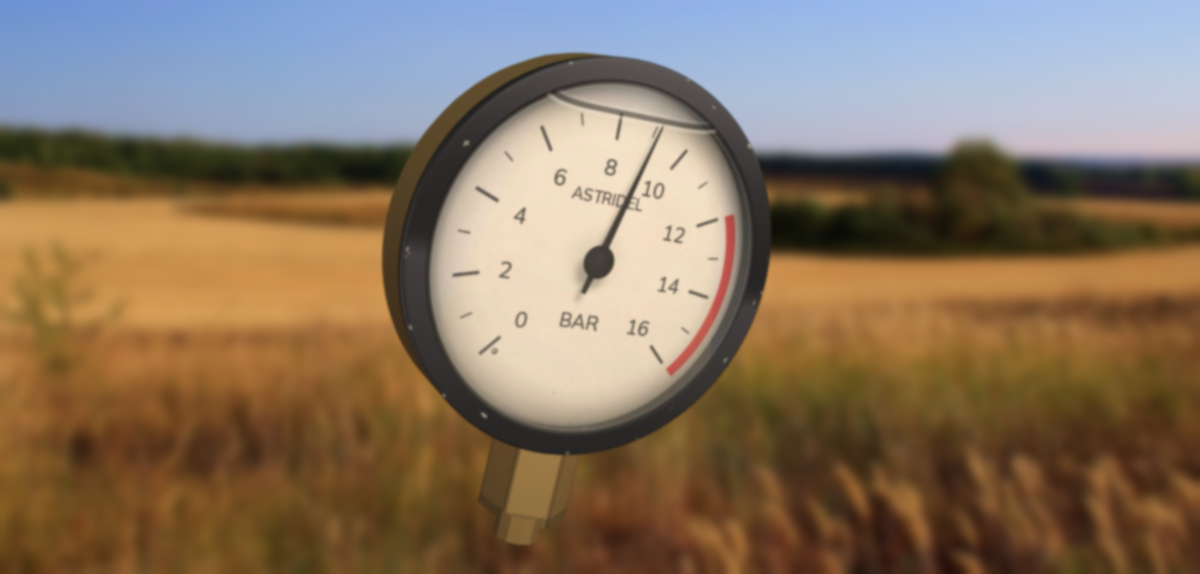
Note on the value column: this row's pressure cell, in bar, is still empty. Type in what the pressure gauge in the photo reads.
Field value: 9 bar
